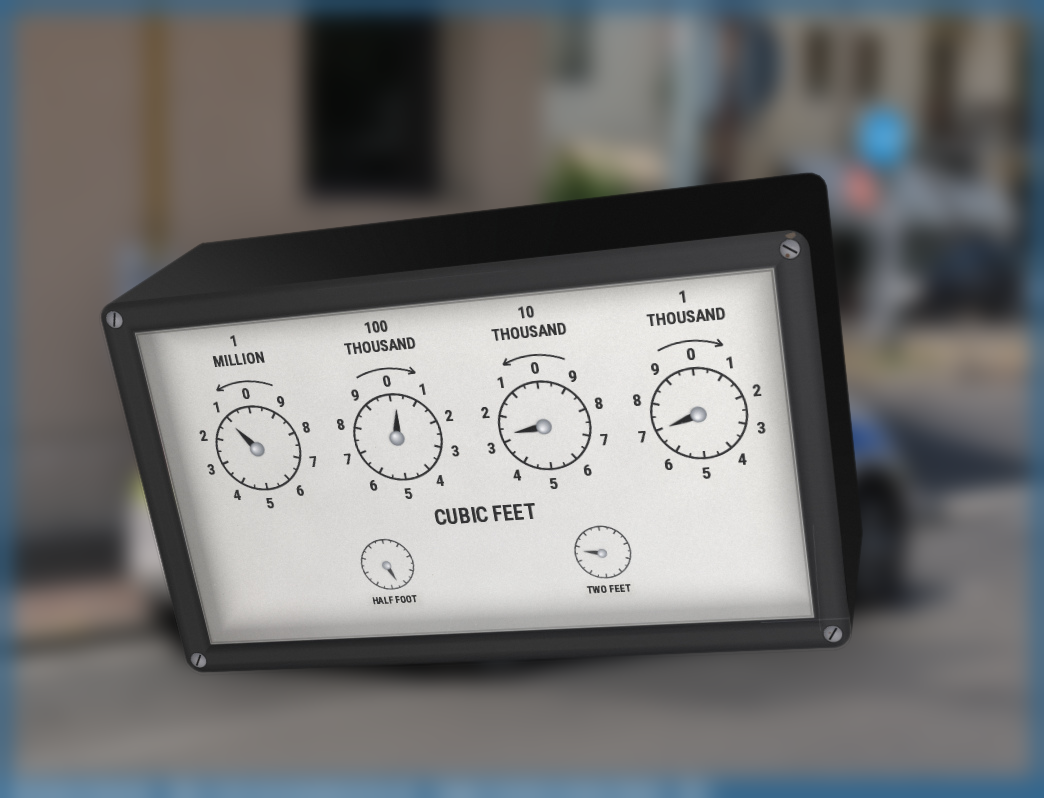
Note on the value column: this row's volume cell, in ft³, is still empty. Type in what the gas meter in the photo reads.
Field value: 102700 ft³
